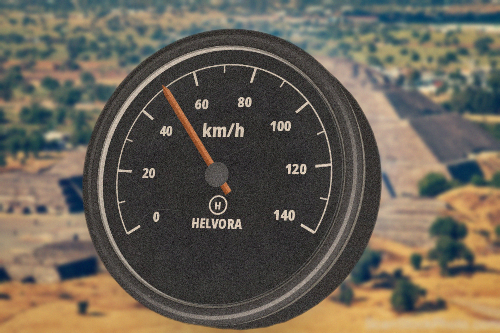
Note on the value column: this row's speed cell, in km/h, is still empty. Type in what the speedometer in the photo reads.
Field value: 50 km/h
